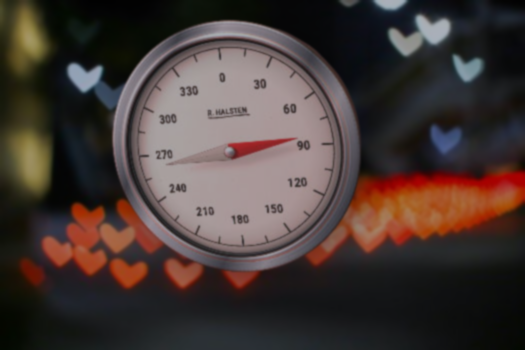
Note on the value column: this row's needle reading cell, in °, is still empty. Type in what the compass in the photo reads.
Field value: 82.5 °
